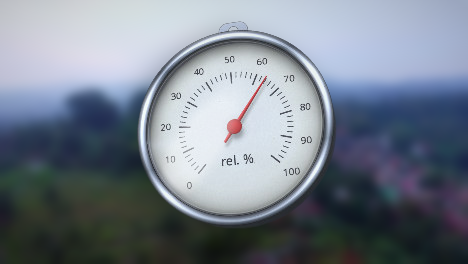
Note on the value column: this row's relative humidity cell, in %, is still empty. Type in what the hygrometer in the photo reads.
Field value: 64 %
